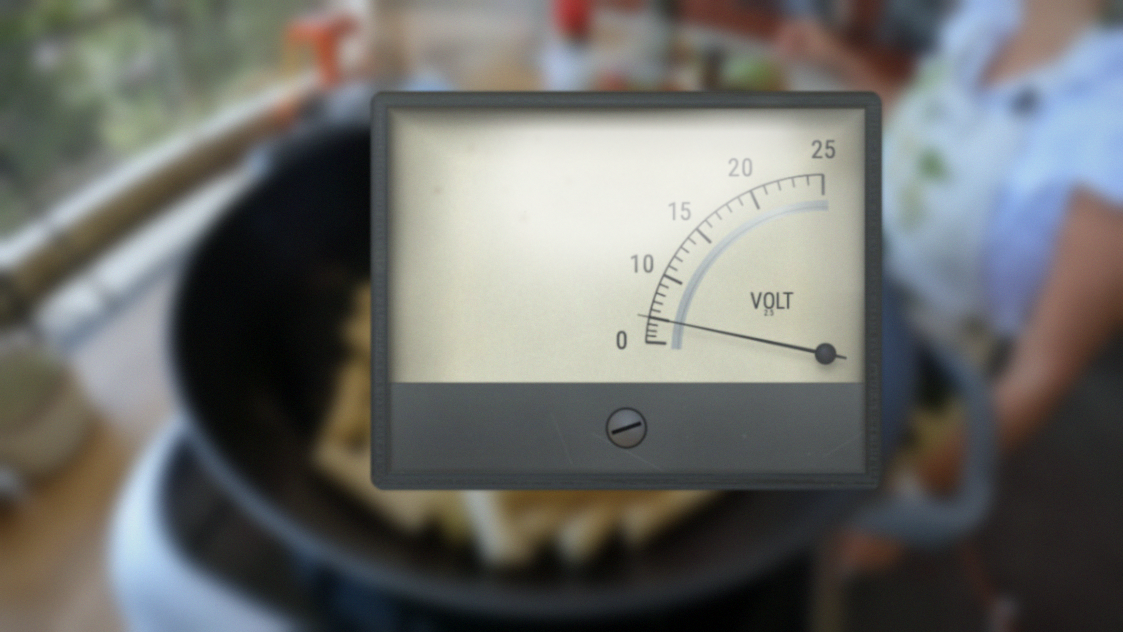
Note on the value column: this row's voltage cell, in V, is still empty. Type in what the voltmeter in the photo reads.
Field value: 5 V
